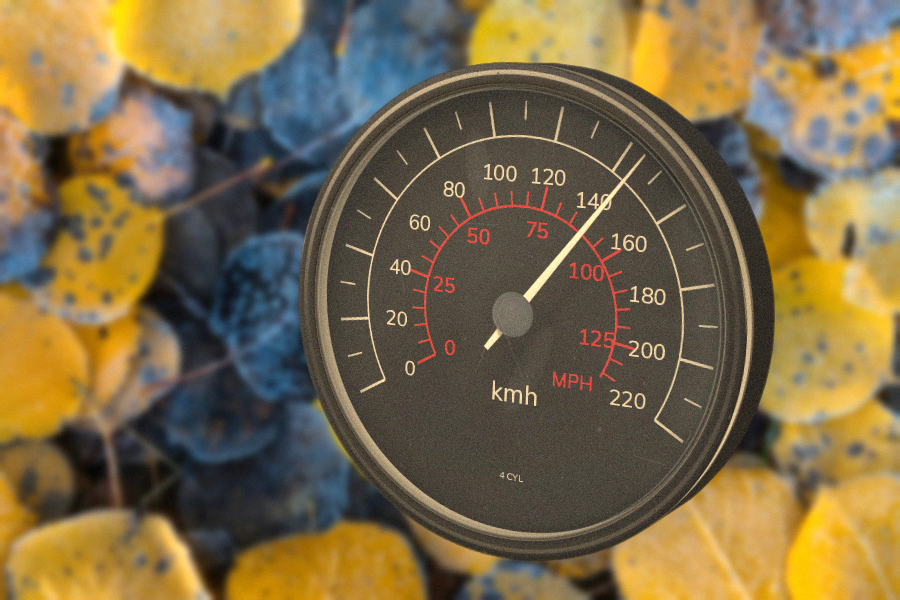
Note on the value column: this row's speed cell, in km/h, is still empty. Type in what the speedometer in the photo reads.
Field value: 145 km/h
